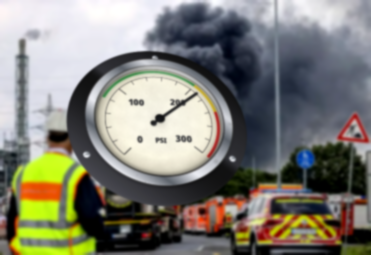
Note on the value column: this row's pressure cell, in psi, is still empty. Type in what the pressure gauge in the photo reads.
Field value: 210 psi
